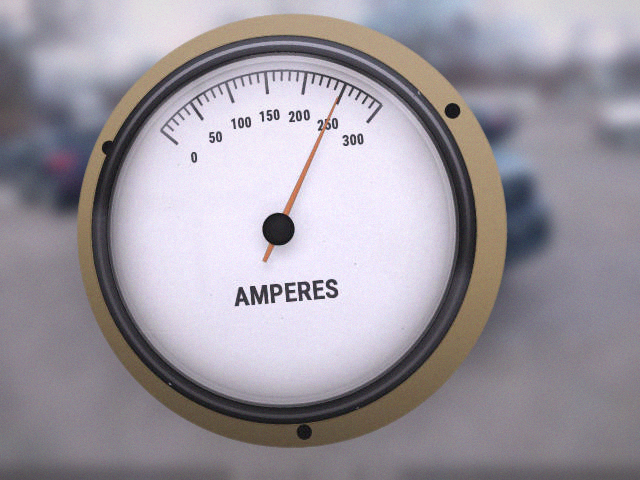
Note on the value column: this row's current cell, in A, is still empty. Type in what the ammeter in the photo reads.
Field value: 250 A
